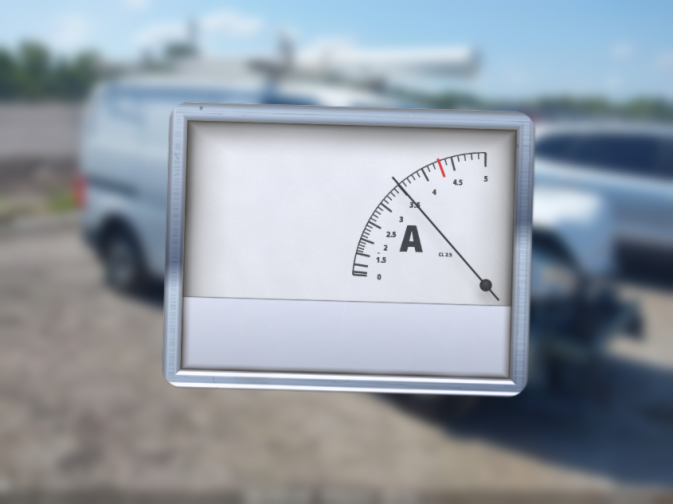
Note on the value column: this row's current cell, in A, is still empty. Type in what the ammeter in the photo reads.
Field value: 3.5 A
